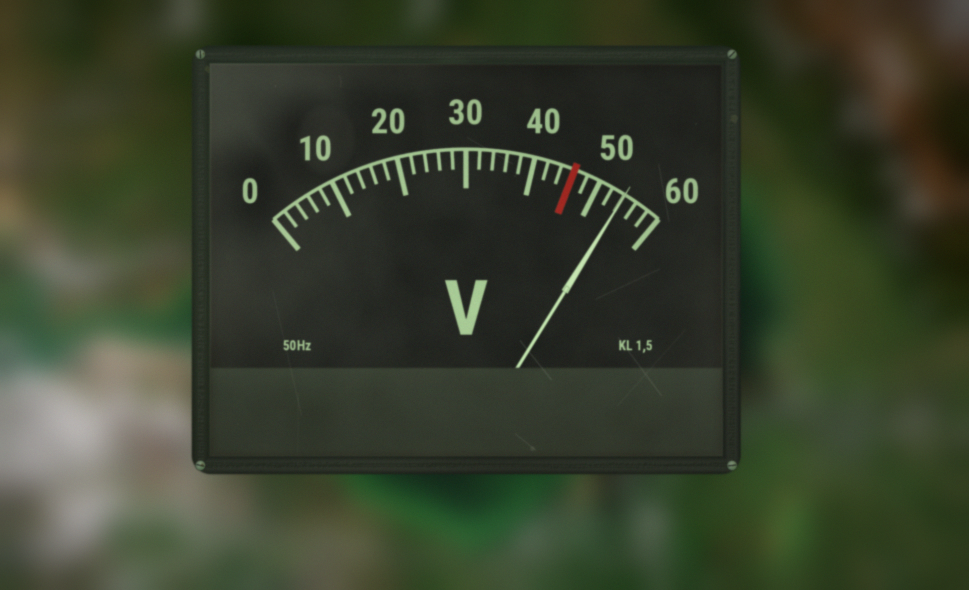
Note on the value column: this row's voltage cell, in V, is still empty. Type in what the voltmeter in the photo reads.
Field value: 54 V
